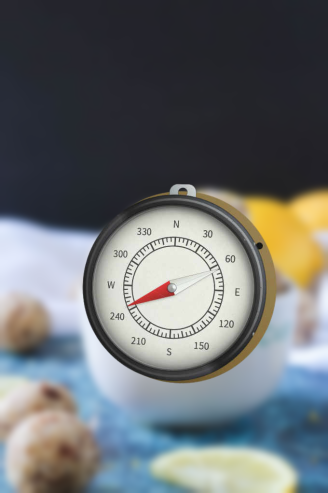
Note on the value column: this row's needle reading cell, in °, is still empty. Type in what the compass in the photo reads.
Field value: 245 °
